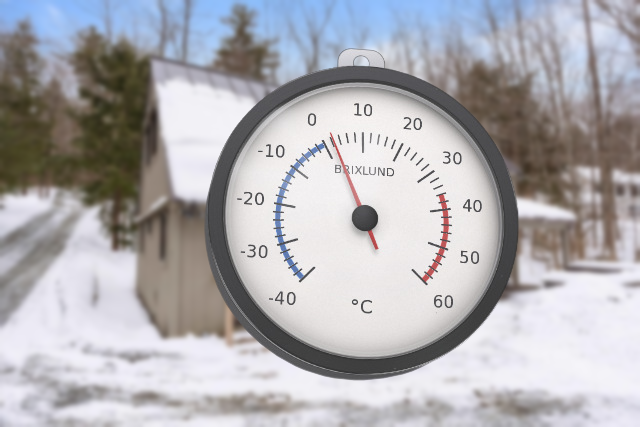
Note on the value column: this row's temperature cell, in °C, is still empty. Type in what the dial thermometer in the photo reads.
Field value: 2 °C
